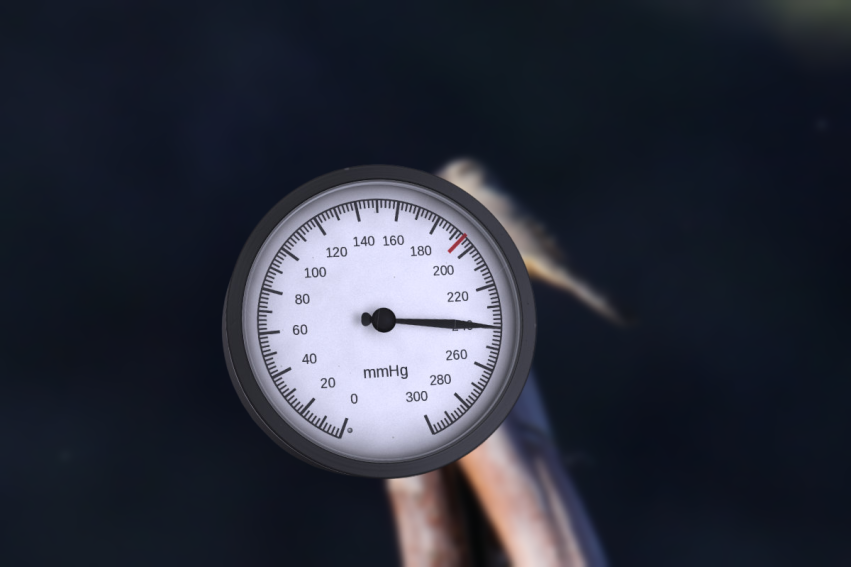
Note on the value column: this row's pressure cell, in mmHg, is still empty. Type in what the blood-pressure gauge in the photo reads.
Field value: 240 mmHg
